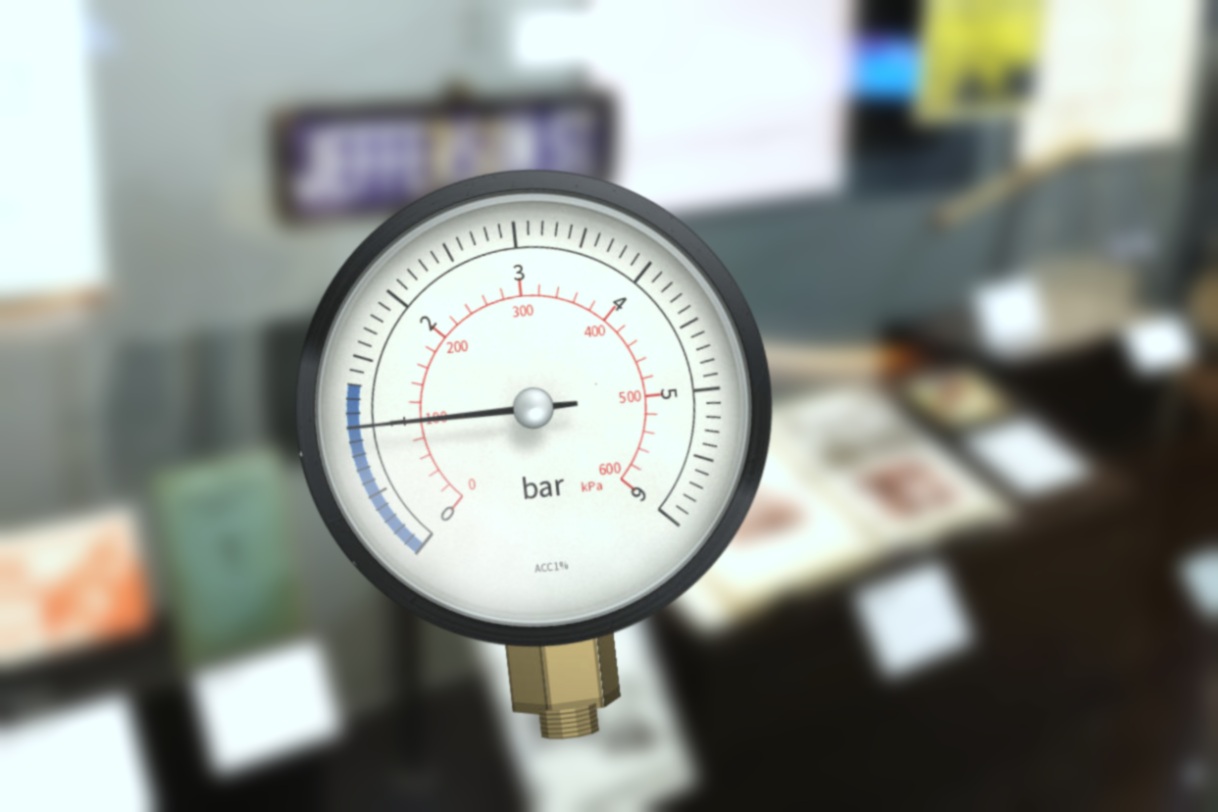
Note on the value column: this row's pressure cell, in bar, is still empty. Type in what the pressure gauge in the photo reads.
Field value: 1 bar
